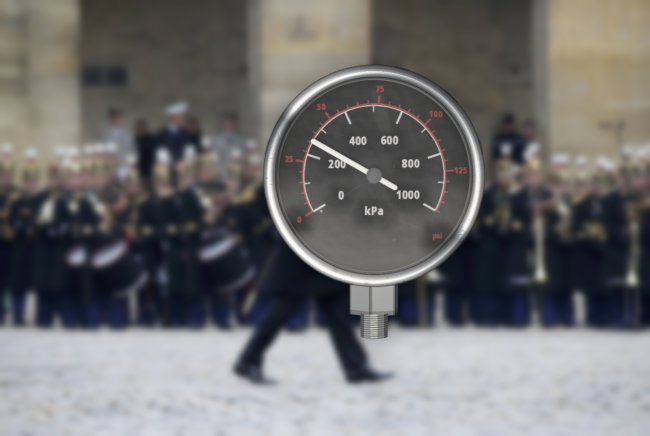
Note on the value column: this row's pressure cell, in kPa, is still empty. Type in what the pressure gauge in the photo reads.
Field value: 250 kPa
